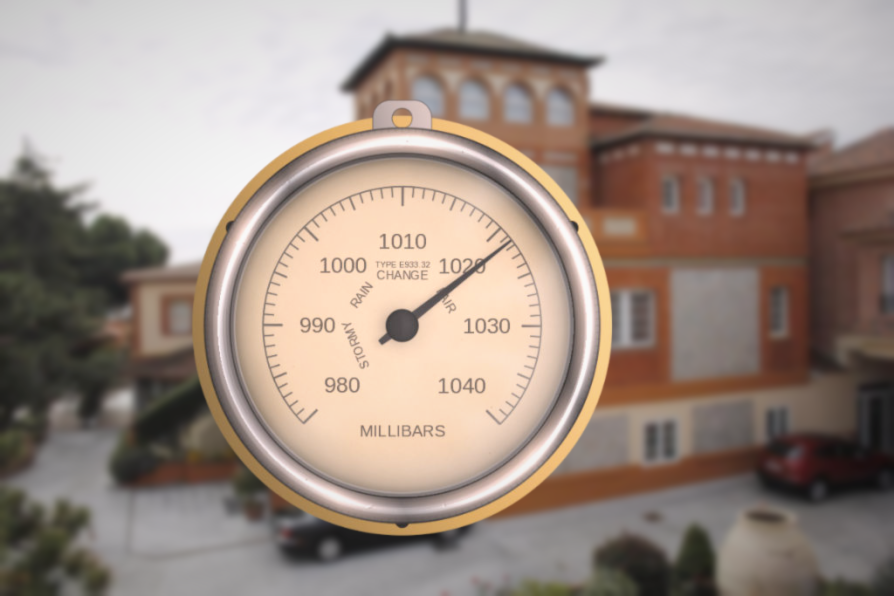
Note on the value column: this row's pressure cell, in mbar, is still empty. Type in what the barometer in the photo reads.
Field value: 1021.5 mbar
